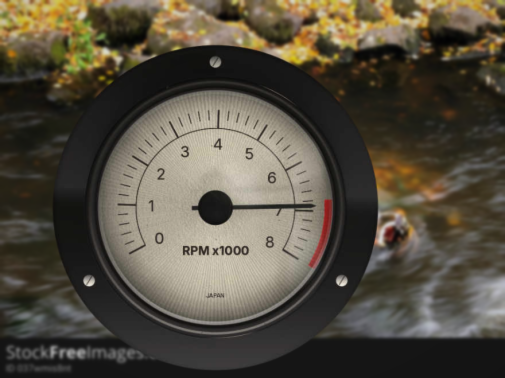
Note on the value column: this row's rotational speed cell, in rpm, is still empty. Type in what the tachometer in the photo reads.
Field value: 6900 rpm
